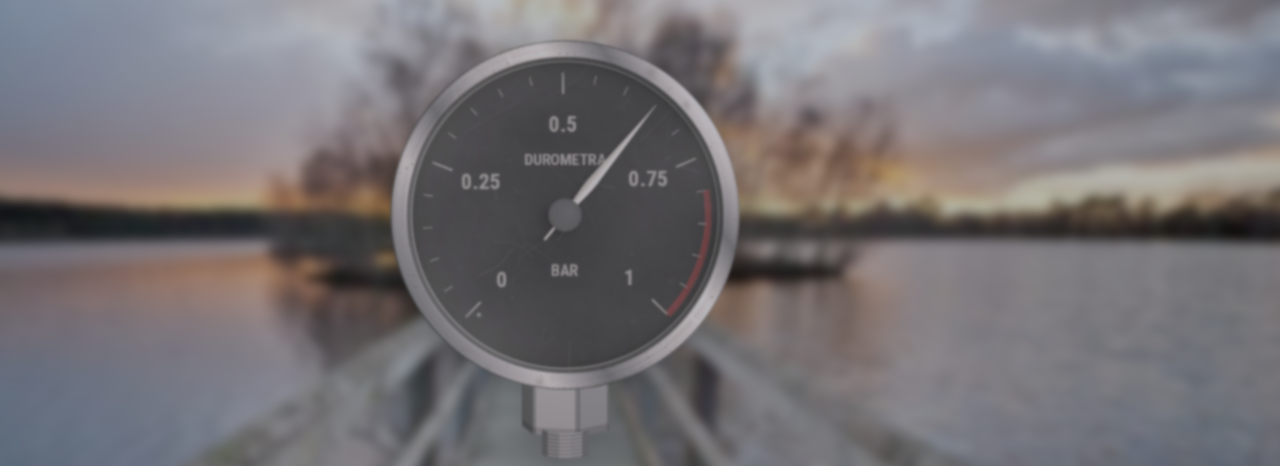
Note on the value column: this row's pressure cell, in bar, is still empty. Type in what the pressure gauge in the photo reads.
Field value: 0.65 bar
